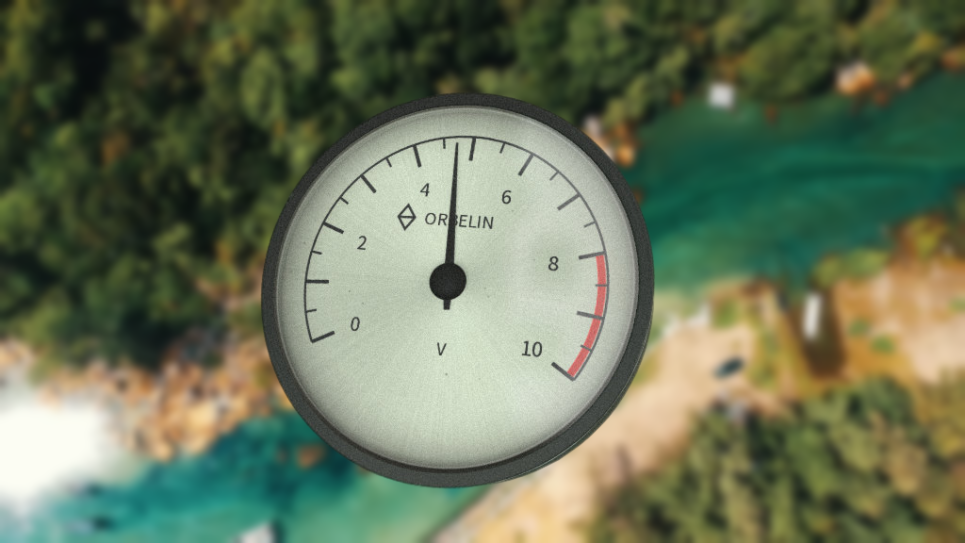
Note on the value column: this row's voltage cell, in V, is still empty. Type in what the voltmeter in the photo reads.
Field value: 4.75 V
